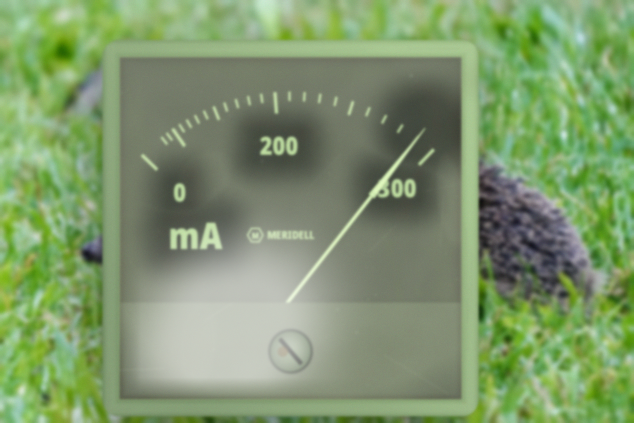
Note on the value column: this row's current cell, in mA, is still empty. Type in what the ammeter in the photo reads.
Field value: 290 mA
